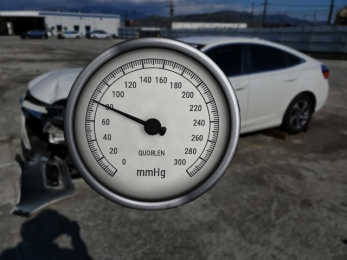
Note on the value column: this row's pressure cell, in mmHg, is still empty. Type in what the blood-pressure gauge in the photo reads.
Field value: 80 mmHg
